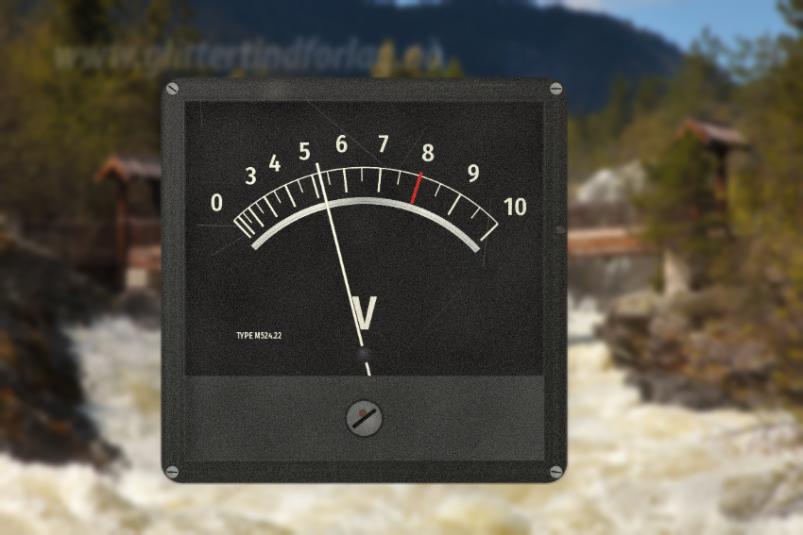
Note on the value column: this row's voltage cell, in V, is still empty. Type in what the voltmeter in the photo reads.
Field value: 5.25 V
